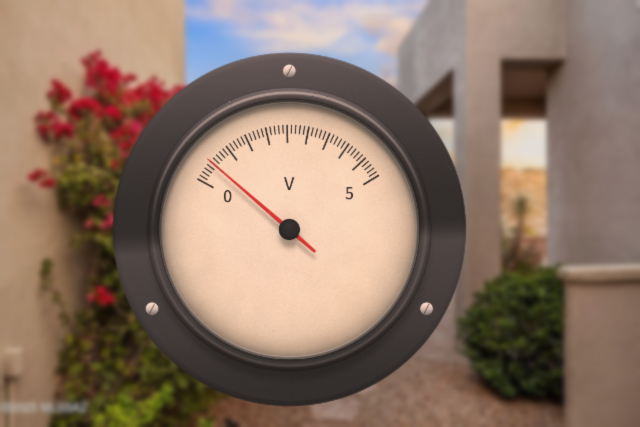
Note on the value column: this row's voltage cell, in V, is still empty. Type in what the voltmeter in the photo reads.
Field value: 0.5 V
